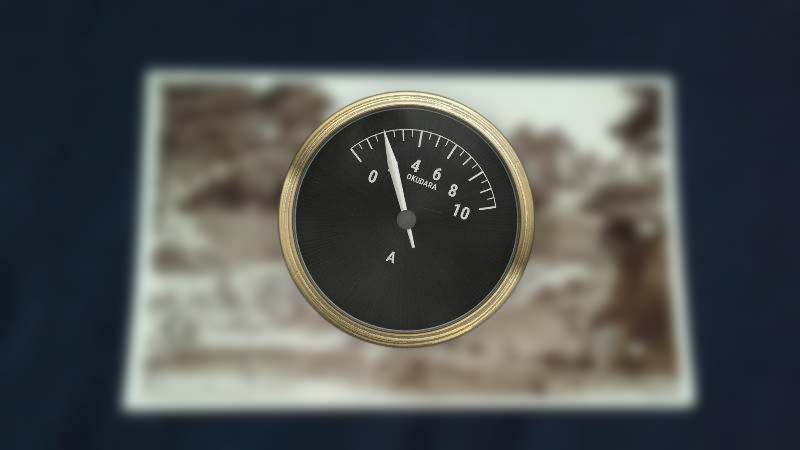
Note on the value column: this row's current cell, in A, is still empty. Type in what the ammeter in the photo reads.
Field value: 2 A
